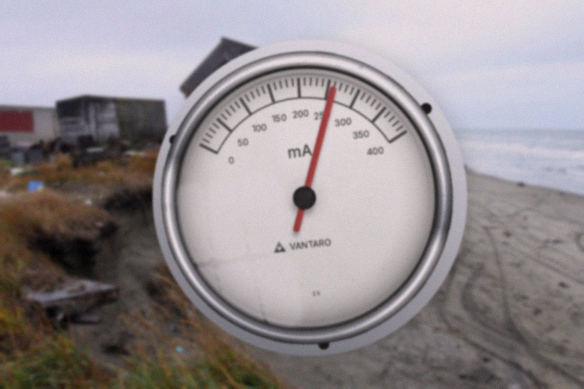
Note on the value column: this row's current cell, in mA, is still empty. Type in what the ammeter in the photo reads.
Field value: 260 mA
